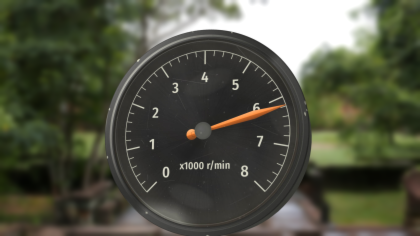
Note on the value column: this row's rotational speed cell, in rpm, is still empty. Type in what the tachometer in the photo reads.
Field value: 6200 rpm
